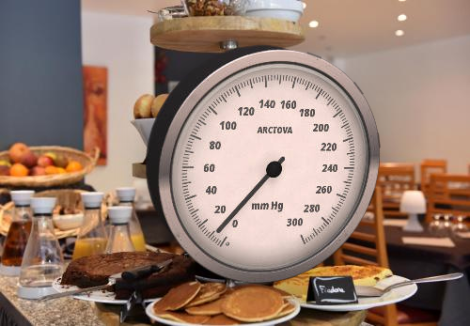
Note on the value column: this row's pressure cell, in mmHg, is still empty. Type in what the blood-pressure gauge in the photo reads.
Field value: 10 mmHg
